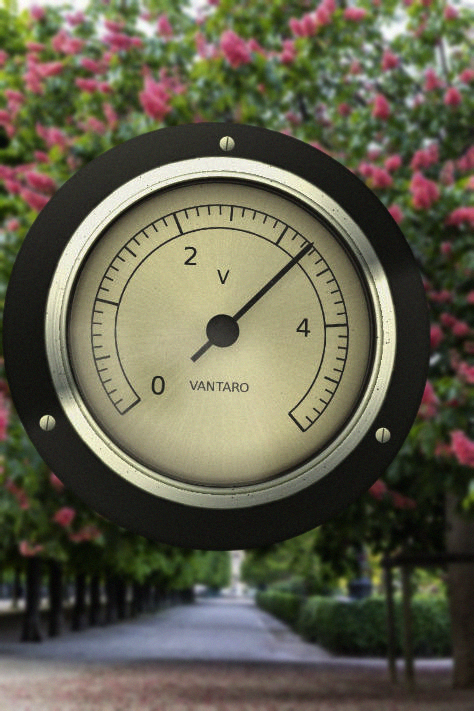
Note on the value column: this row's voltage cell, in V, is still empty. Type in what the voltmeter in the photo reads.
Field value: 3.25 V
